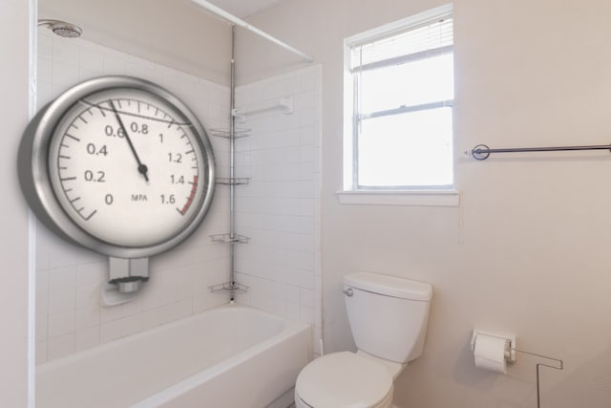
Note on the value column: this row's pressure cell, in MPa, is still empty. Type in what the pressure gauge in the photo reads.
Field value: 0.65 MPa
